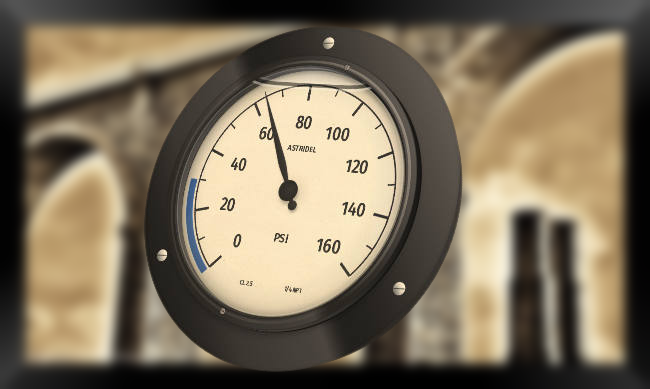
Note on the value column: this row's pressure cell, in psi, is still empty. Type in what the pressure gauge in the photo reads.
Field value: 65 psi
